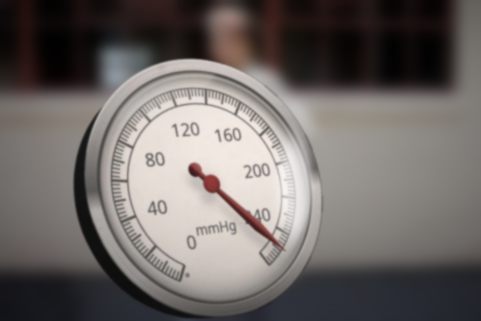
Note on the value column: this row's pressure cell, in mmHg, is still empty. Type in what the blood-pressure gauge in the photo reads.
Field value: 250 mmHg
